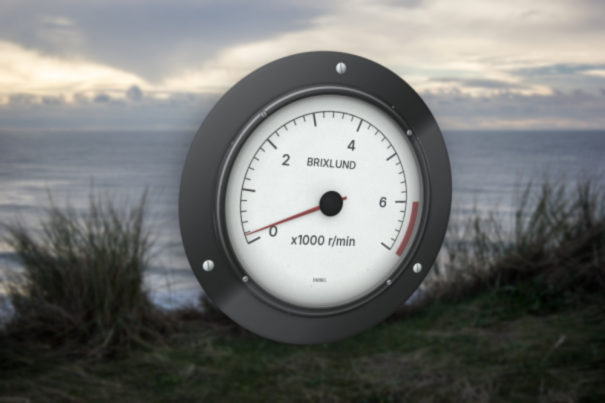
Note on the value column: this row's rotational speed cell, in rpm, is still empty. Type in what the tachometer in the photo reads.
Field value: 200 rpm
